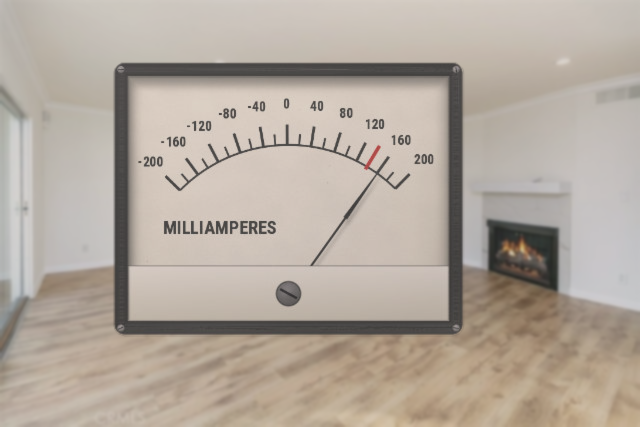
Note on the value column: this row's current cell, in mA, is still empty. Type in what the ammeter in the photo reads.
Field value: 160 mA
